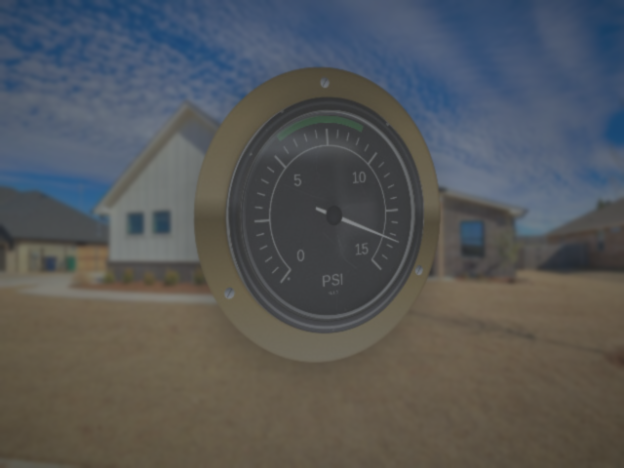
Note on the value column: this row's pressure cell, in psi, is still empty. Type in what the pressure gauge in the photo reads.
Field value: 13.75 psi
